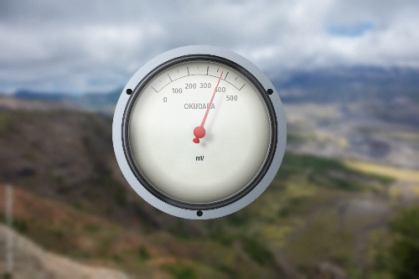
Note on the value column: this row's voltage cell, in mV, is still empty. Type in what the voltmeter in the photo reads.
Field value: 375 mV
